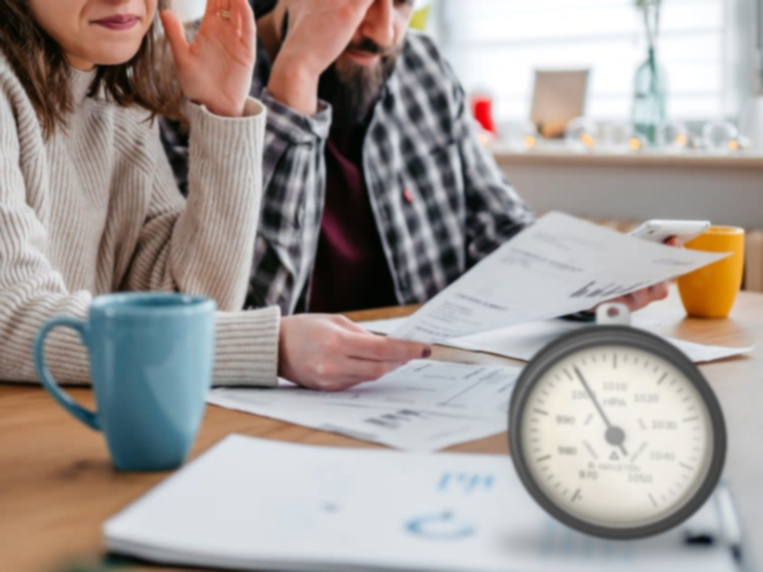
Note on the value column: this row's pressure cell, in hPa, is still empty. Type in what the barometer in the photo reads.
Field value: 1002 hPa
